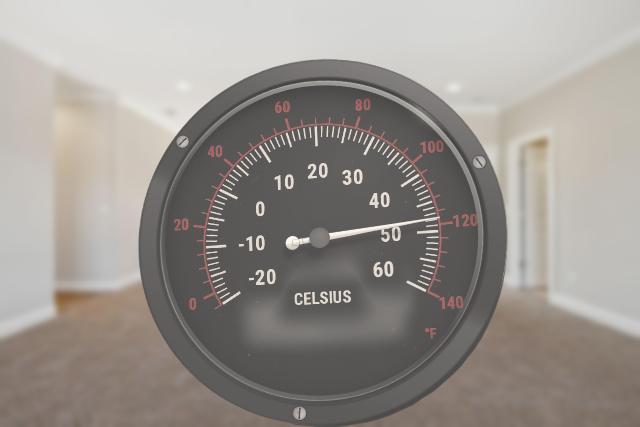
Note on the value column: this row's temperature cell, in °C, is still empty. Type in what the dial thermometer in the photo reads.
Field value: 48 °C
